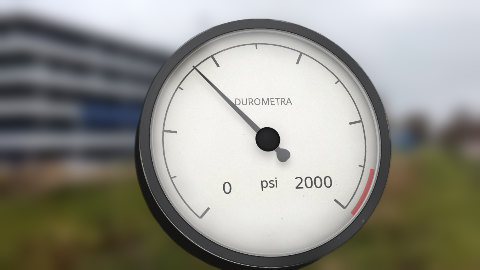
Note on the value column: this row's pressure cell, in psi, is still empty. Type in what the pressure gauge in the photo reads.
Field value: 700 psi
